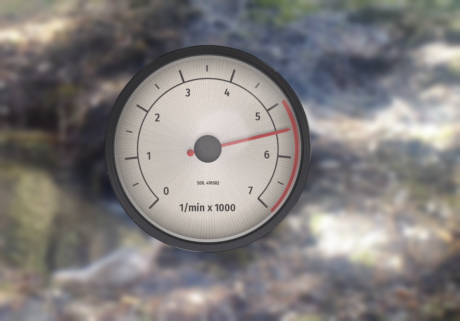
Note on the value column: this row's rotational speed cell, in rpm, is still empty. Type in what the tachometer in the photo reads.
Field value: 5500 rpm
